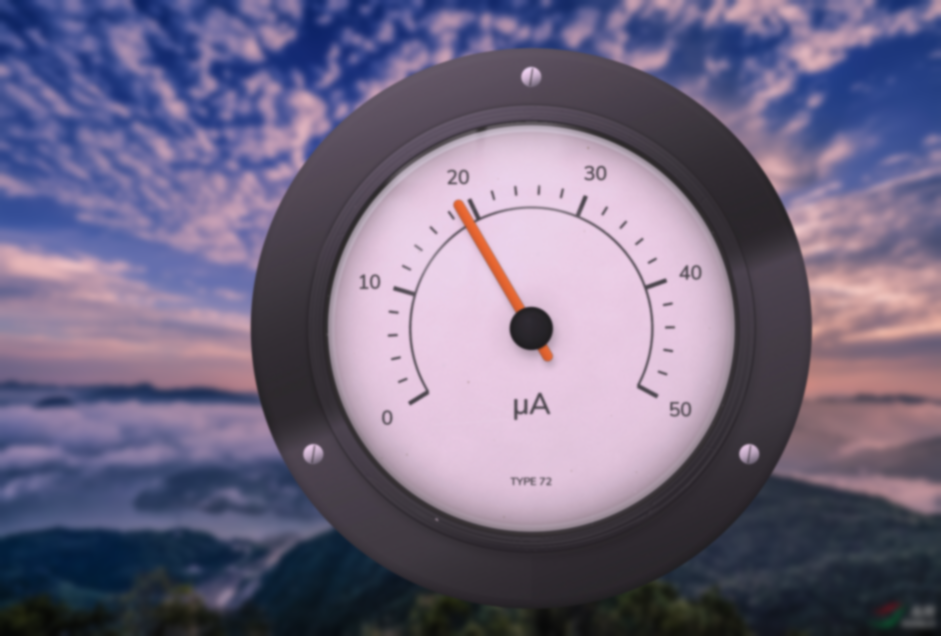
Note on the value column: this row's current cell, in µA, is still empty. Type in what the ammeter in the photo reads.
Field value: 19 µA
